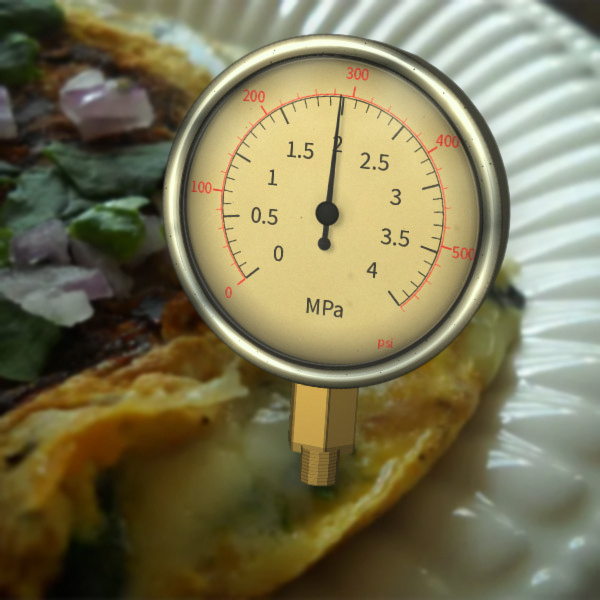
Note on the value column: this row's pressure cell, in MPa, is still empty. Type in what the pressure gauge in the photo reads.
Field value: 2 MPa
